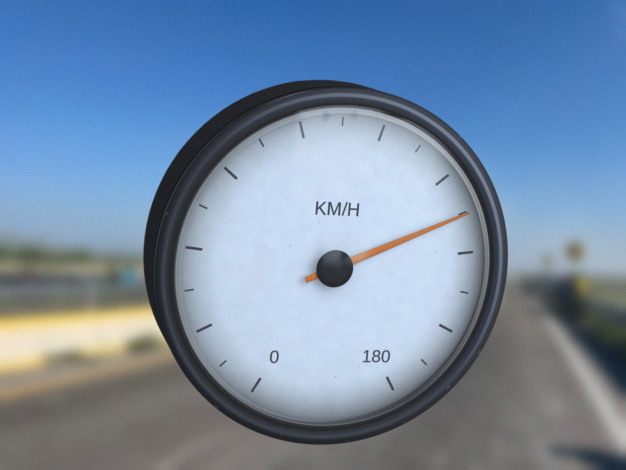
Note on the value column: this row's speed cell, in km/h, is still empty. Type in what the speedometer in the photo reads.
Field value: 130 km/h
